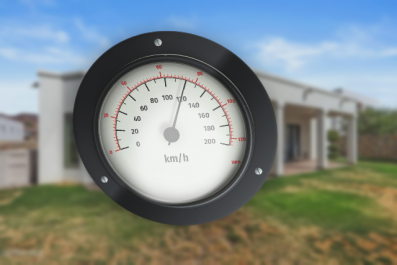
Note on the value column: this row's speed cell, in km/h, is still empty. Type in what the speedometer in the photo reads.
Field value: 120 km/h
